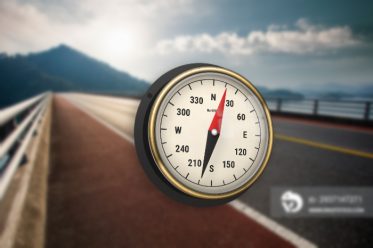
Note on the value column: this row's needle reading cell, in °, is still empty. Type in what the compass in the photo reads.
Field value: 15 °
